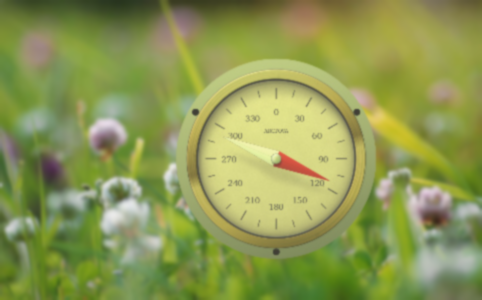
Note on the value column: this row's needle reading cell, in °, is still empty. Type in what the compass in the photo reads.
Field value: 112.5 °
